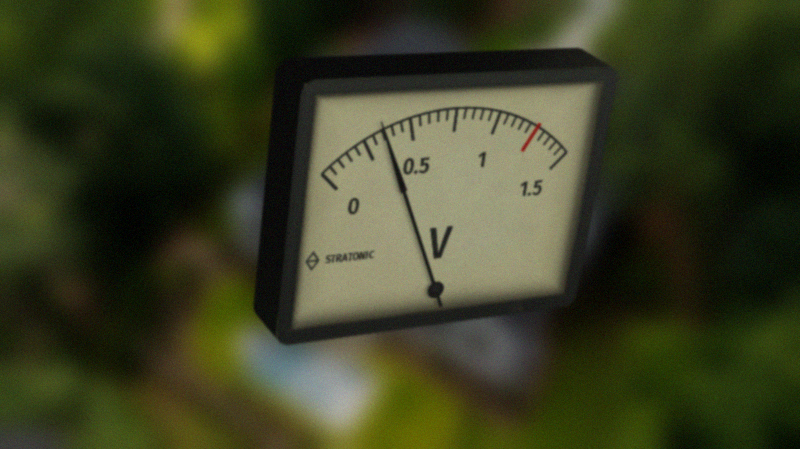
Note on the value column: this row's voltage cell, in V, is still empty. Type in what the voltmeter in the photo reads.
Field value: 0.35 V
